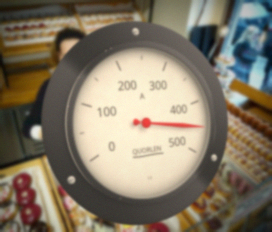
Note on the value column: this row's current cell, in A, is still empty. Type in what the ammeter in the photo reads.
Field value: 450 A
